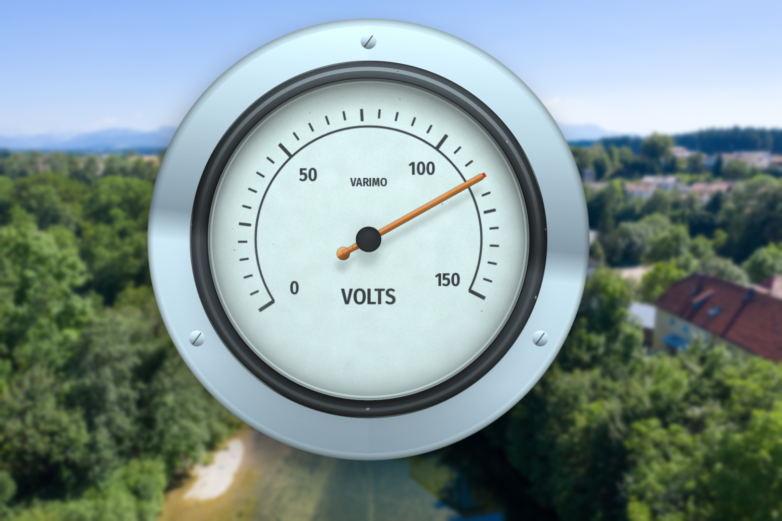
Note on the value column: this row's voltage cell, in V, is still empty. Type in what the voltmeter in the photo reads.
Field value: 115 V
